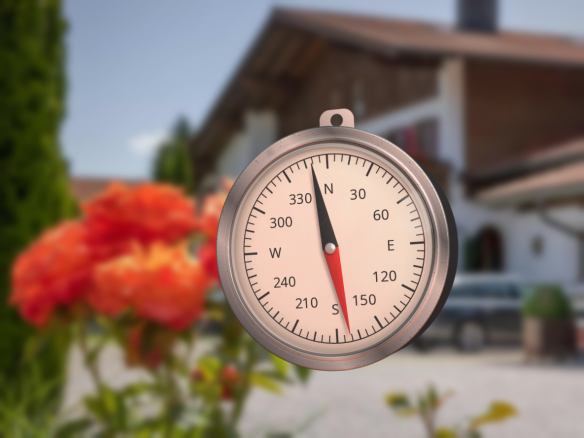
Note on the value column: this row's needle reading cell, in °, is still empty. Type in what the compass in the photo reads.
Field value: 170 °
